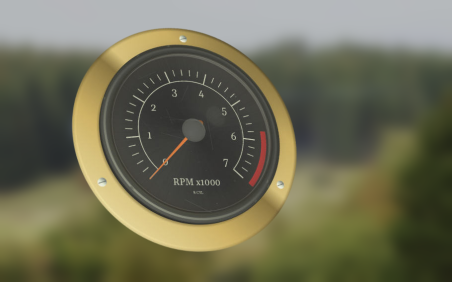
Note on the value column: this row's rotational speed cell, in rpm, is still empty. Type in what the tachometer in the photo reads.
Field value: 0 rpm
